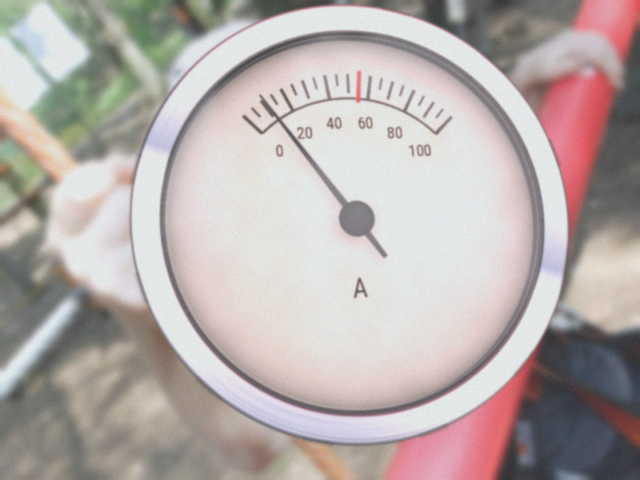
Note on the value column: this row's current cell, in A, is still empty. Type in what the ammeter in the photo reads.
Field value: 10 A
